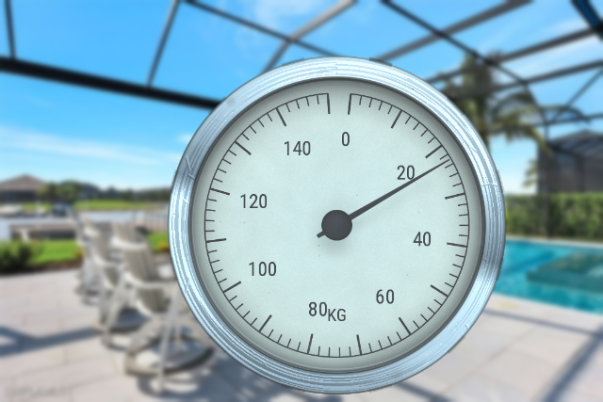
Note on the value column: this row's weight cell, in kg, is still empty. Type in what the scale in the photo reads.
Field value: 23 kg
